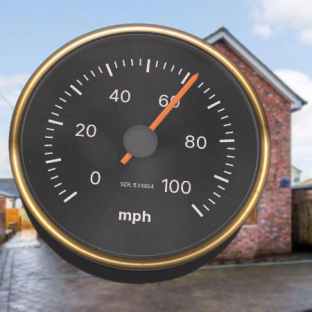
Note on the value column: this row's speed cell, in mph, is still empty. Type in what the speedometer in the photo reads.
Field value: 62 mph
